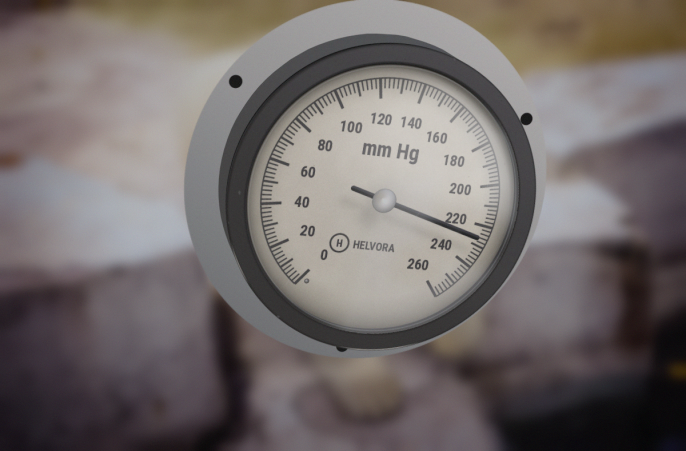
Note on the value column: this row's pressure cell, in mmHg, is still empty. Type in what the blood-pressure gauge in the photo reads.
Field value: 226 mmHg
